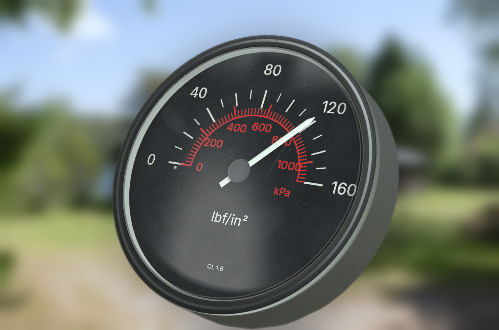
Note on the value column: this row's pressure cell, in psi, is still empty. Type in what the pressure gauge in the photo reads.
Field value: 120 psi
